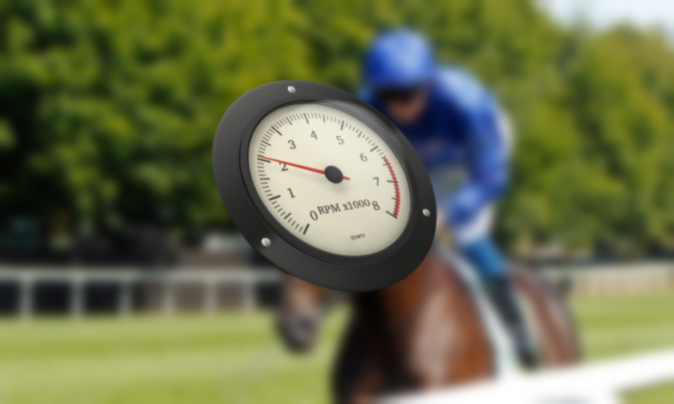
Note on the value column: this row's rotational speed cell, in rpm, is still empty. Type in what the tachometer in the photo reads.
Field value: 2000 rpm
